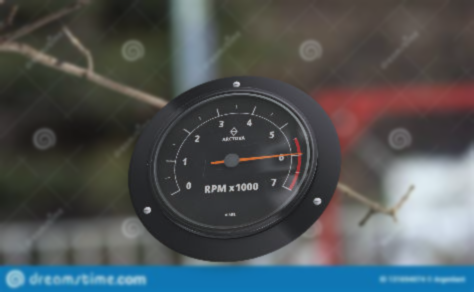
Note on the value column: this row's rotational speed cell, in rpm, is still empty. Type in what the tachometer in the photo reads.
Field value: 6000 rpm
